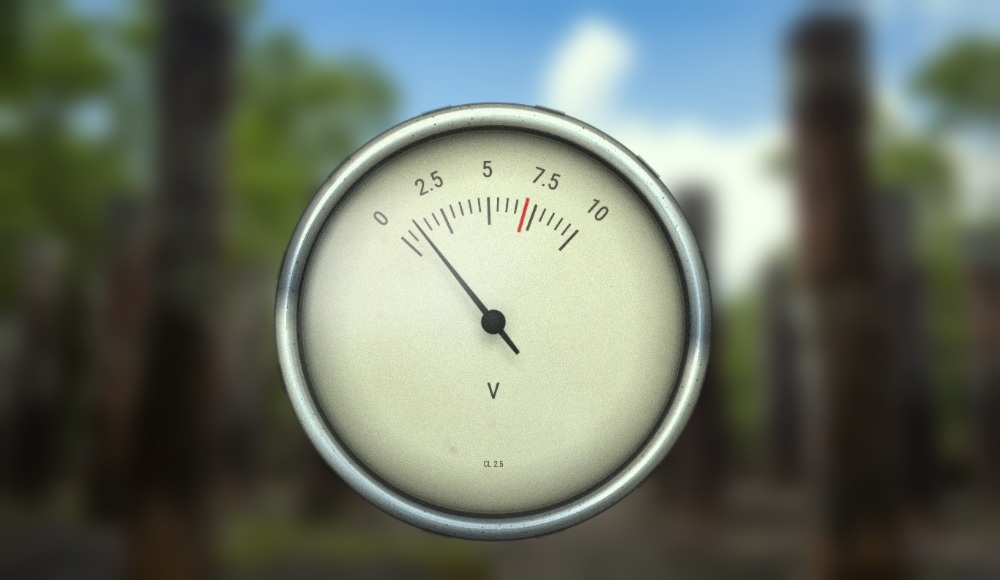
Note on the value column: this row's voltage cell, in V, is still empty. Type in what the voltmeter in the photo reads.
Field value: 1 V
